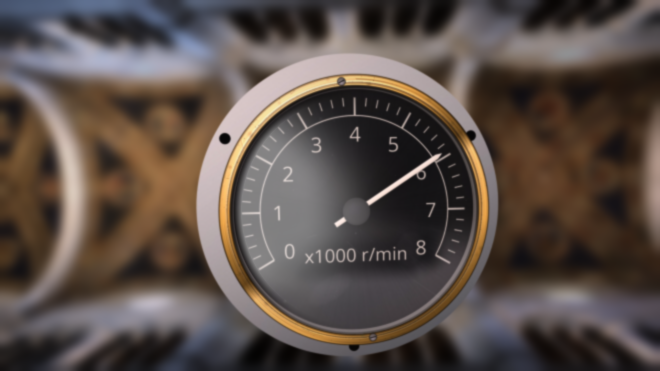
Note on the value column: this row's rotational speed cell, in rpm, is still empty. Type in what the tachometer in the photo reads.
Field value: 5900 rpm
